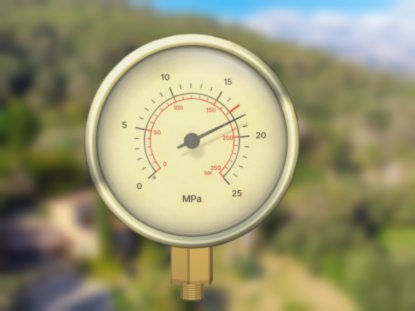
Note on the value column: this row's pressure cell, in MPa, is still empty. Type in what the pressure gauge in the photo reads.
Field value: 18 MPa
